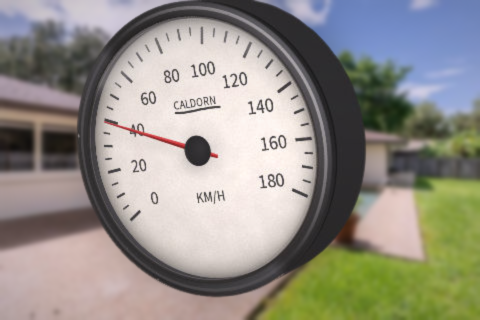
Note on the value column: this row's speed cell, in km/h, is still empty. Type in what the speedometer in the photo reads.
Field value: 40 km/h
